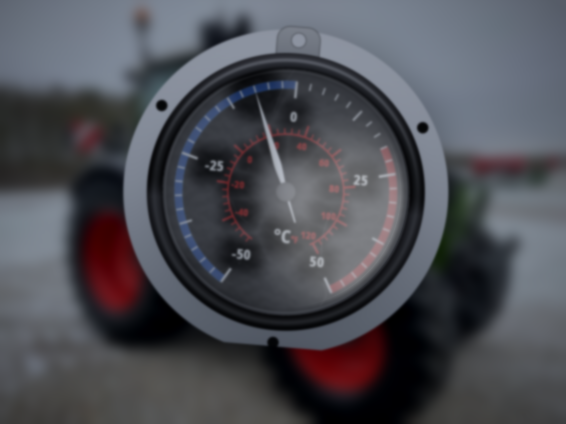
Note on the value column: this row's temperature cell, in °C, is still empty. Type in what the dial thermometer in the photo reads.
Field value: -7.5 °C
